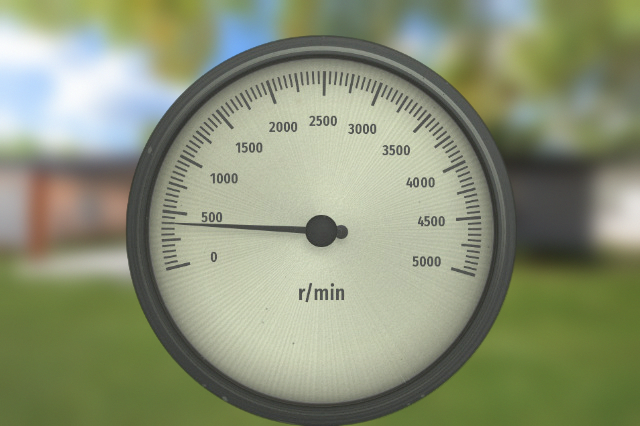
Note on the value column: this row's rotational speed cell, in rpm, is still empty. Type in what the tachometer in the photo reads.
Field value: 400 rpm
